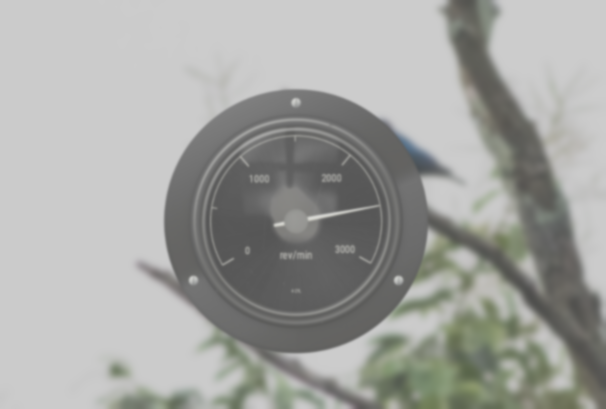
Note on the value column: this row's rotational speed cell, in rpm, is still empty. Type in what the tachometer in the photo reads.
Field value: 2500 rpm
